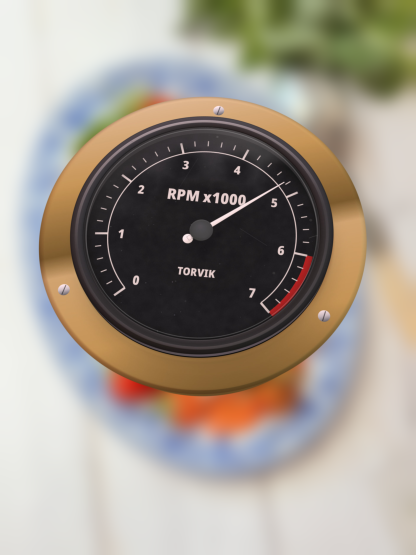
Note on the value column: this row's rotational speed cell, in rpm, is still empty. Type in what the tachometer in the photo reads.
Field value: 4800 rpm
